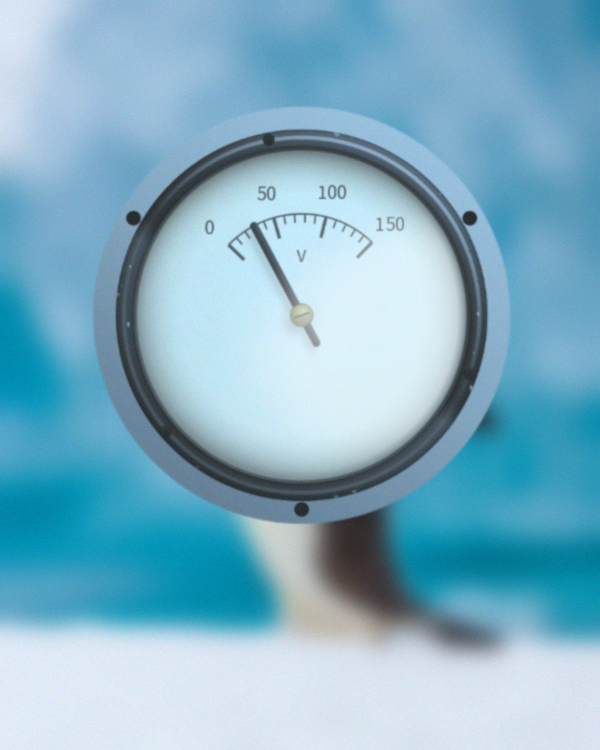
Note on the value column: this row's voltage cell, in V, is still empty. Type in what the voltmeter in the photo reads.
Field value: 30 V
